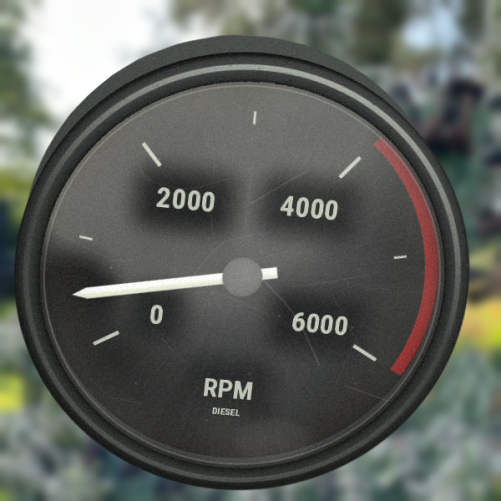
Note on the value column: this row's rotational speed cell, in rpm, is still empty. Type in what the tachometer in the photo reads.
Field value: 500 rpm
